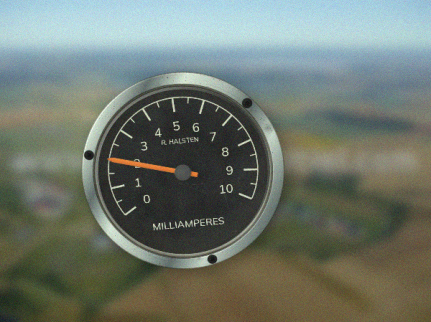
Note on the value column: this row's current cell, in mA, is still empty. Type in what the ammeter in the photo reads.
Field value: 2 mA
